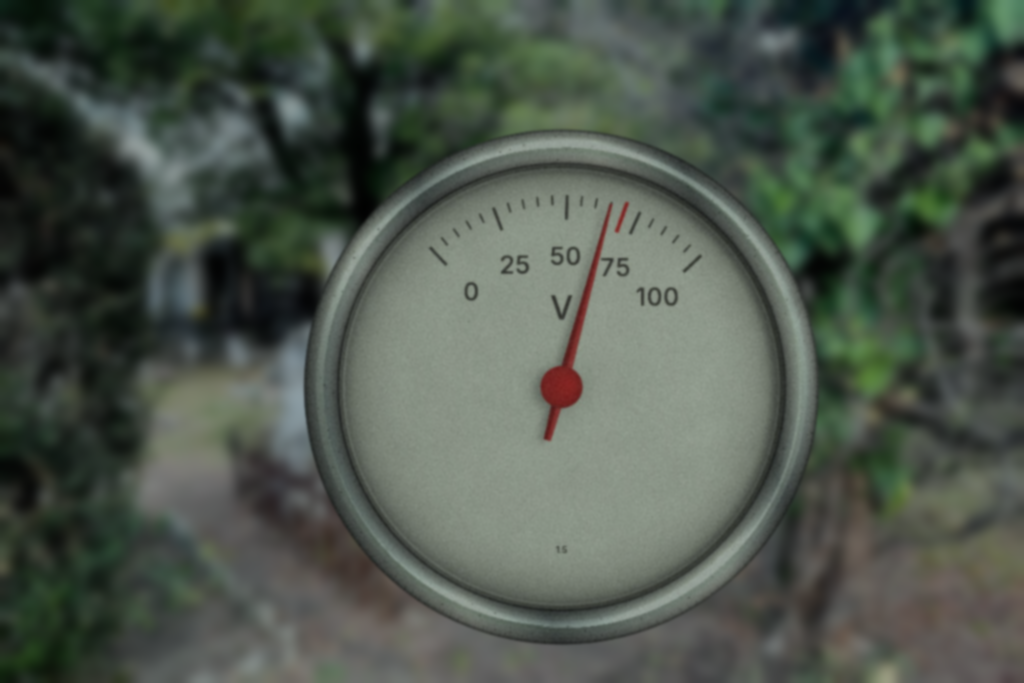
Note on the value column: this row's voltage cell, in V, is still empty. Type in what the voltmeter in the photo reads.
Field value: 65 V
